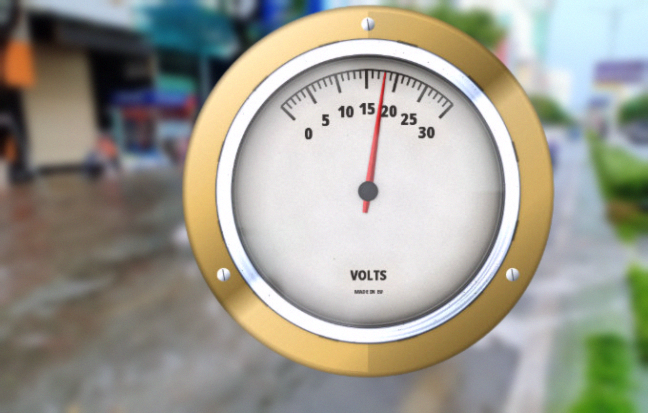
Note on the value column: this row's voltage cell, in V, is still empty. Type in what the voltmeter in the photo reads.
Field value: 18 V
